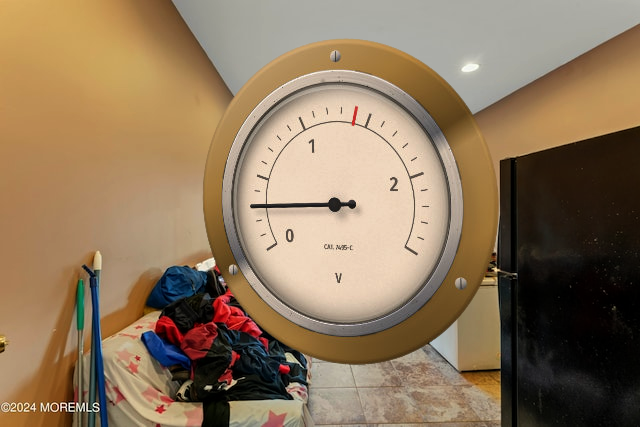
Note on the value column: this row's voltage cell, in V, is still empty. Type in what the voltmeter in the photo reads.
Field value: 0.3 V
